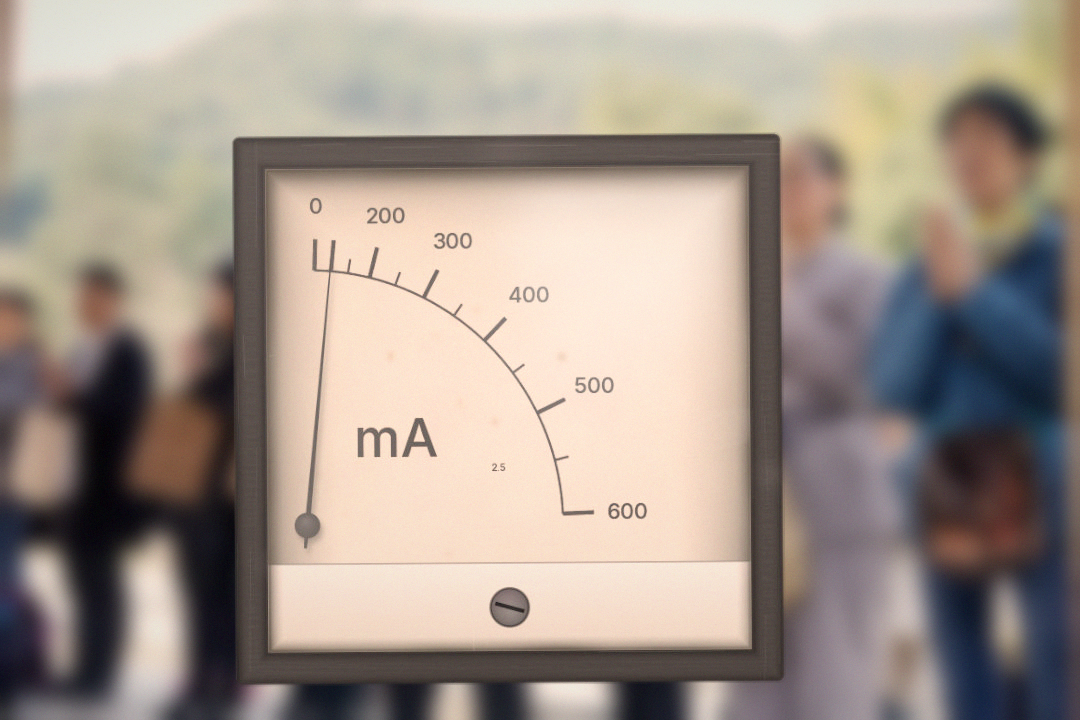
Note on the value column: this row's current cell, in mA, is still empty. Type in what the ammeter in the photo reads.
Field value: 100 mA
